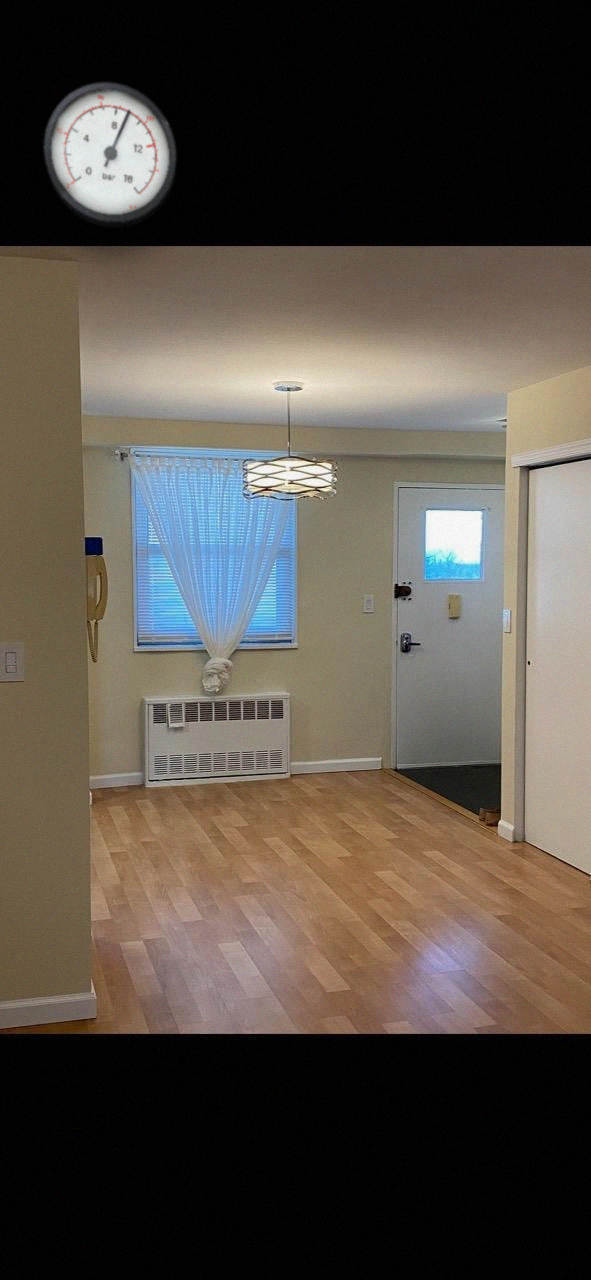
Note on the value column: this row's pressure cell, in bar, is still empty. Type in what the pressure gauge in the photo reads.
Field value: 9 bar
